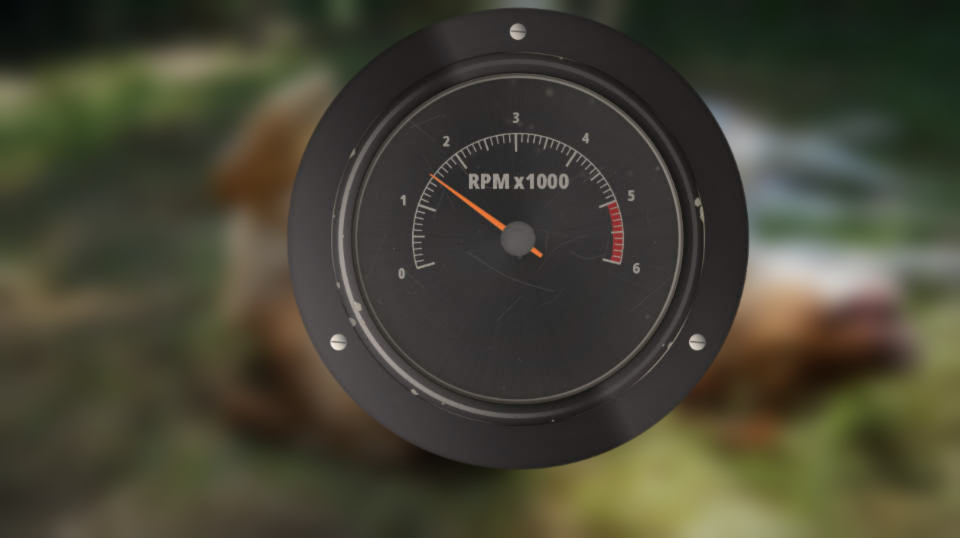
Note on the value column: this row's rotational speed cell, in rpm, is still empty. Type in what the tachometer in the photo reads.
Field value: 1500 rpm
